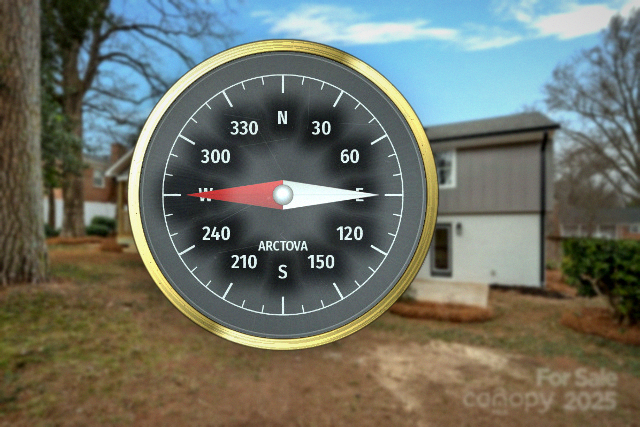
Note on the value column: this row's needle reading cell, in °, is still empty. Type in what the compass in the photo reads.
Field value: 270 °
